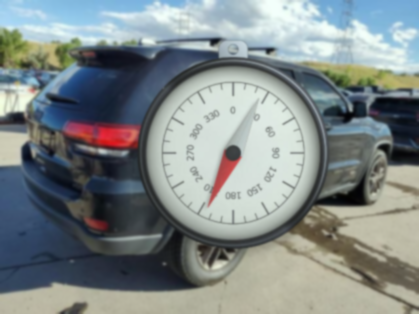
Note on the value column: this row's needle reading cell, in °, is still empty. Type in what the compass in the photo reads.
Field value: 205 °
